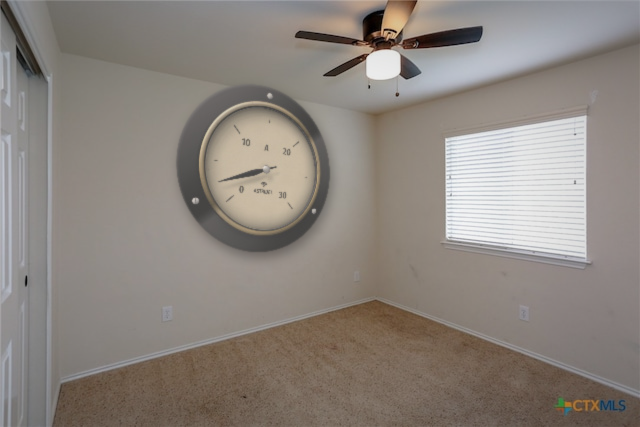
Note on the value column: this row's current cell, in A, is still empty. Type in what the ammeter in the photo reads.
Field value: 2.5 A
